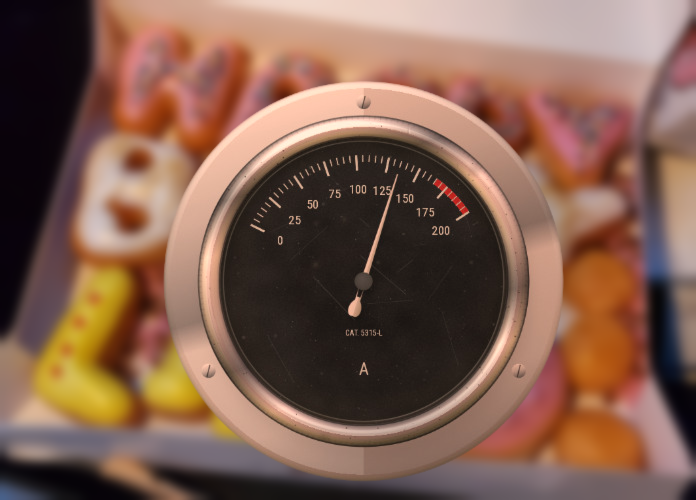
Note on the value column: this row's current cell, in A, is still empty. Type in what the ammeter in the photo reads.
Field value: 135 A
